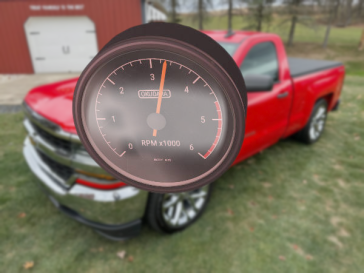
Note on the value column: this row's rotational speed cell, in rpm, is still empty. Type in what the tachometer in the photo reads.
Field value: 3300 rpm
